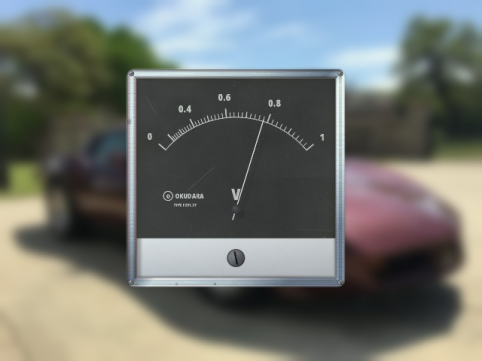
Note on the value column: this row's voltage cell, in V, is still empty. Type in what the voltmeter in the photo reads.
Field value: 0.78 V
